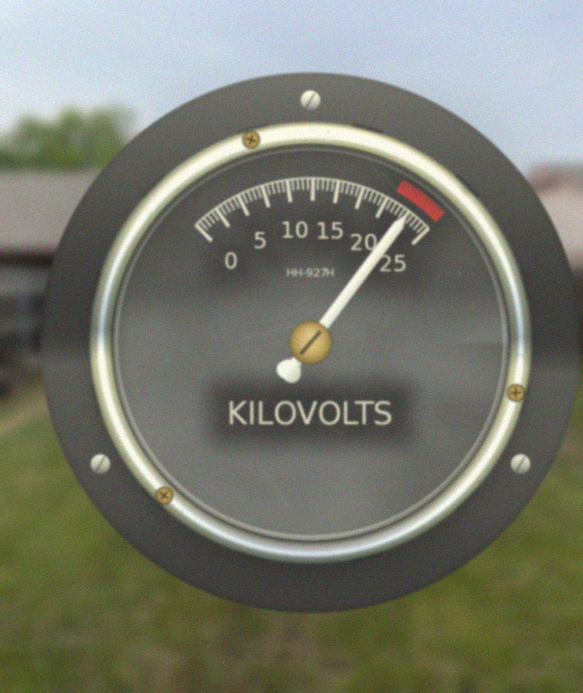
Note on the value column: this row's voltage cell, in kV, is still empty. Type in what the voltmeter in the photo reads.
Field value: 22.5 kV
